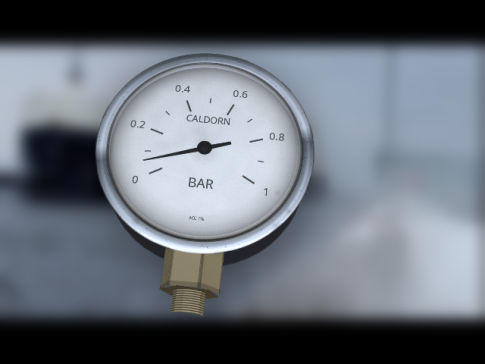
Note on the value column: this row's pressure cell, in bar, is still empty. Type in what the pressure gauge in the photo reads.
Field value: 0.05 bar
